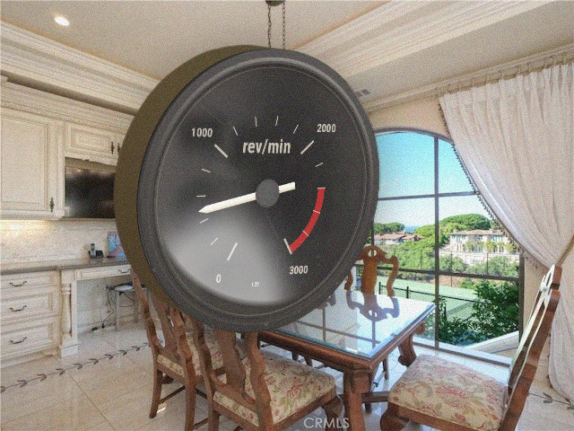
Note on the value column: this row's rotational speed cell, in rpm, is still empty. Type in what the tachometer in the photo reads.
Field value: 500 rpm
